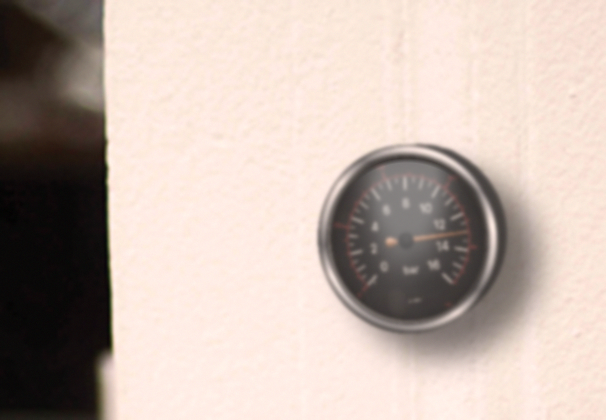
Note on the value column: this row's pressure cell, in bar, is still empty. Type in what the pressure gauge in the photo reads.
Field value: 13 bar
